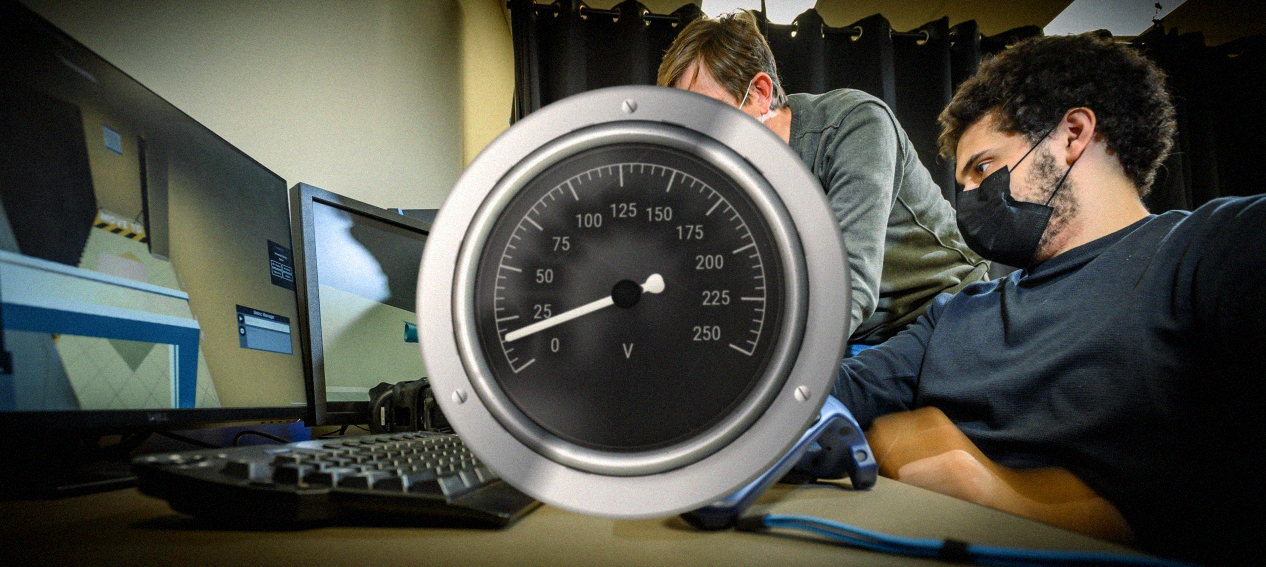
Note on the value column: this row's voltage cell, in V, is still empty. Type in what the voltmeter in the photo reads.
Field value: 15 V
